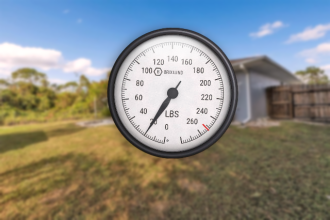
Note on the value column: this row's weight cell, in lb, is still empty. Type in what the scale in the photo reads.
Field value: 20 lb
